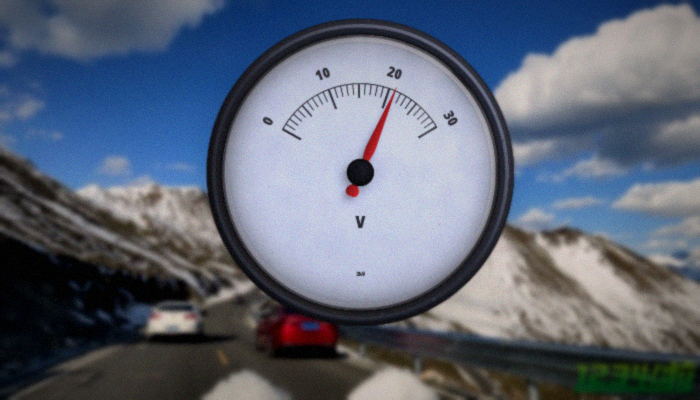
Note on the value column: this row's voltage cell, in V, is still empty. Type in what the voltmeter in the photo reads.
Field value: 21 V
